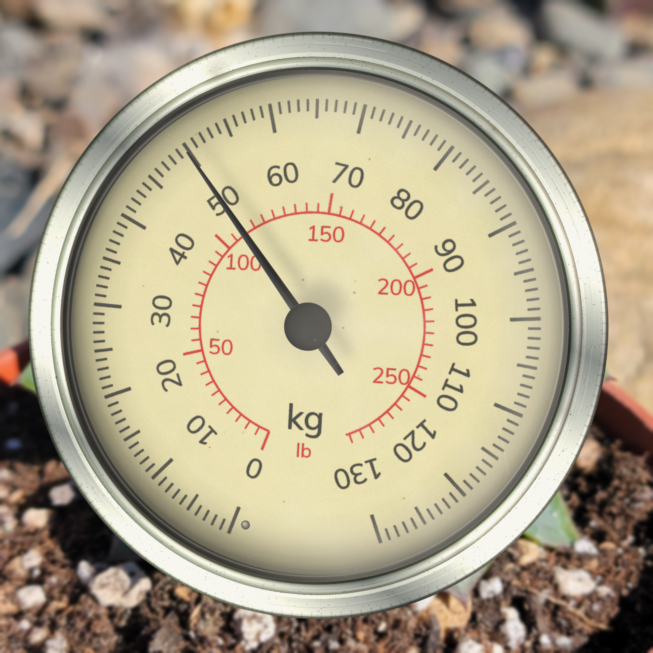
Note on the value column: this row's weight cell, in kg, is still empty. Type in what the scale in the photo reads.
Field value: 50 kg
